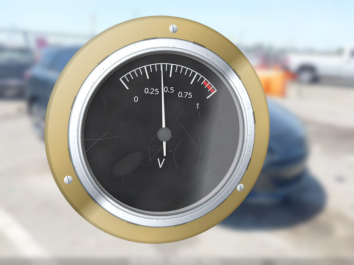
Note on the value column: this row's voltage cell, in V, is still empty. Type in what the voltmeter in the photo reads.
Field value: 0.4 V
